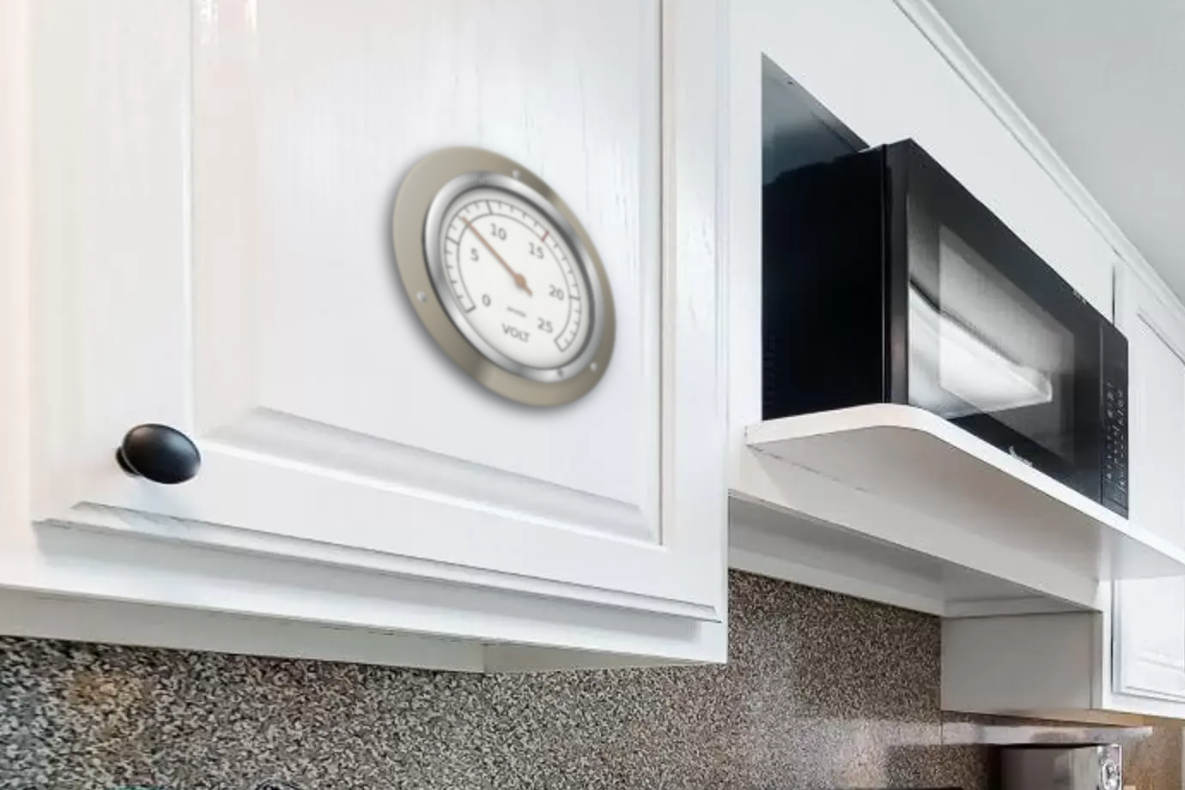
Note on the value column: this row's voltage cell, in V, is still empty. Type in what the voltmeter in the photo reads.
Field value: 7 V
